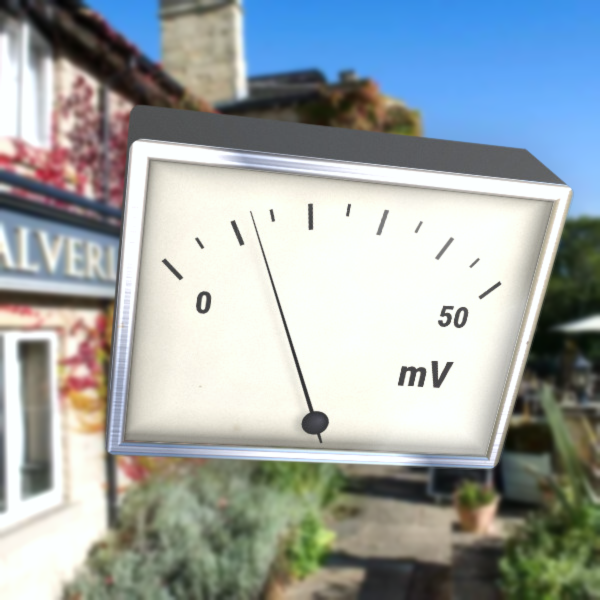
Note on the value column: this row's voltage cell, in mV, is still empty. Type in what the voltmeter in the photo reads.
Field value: 12.5 mV
